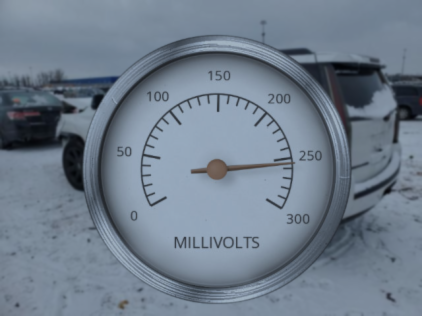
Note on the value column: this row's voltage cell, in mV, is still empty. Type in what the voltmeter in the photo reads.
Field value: 255 mV
